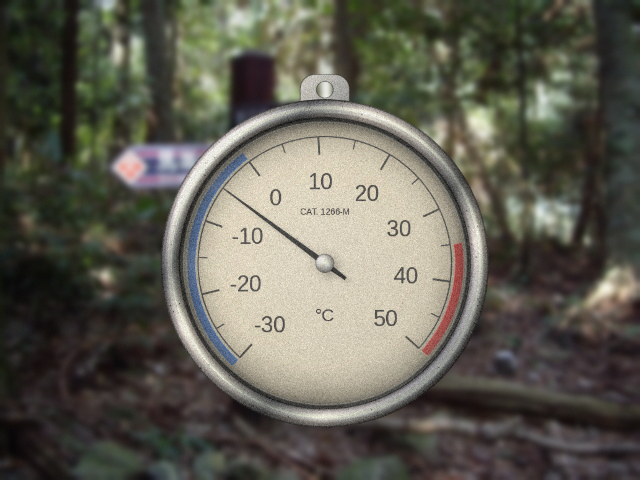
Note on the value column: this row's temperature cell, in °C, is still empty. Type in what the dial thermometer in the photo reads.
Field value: -5 °C
